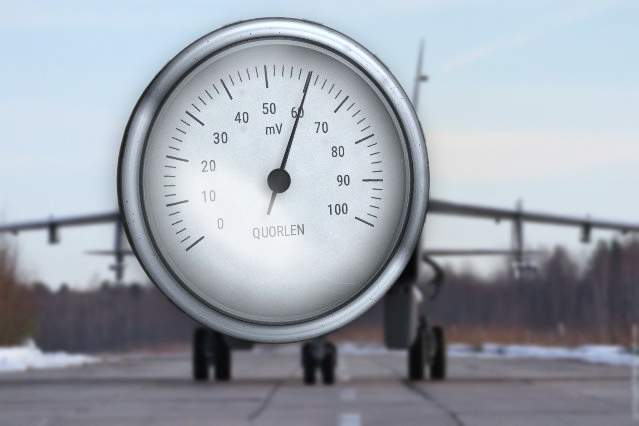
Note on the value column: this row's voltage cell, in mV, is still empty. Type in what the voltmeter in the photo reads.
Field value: 60 mV
